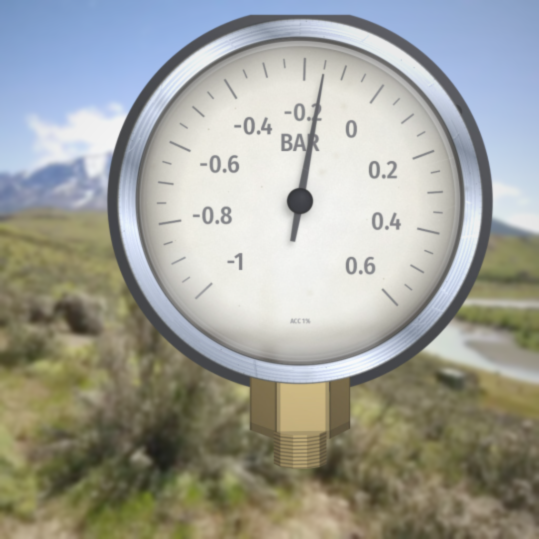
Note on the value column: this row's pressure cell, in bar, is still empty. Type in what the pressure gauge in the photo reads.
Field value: -0.15 bar
